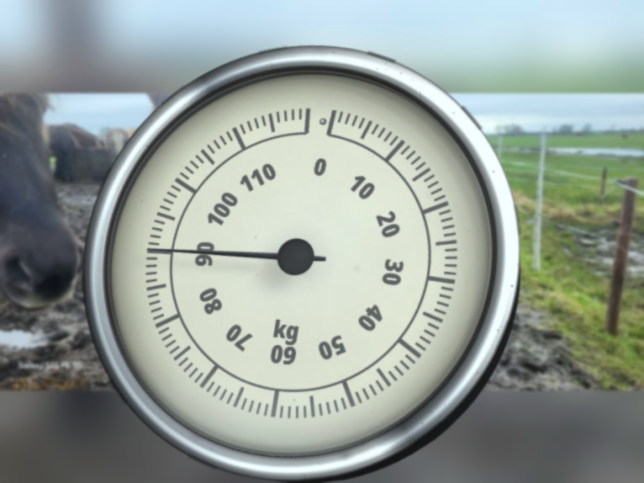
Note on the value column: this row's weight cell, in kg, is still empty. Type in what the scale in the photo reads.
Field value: 90 kg
